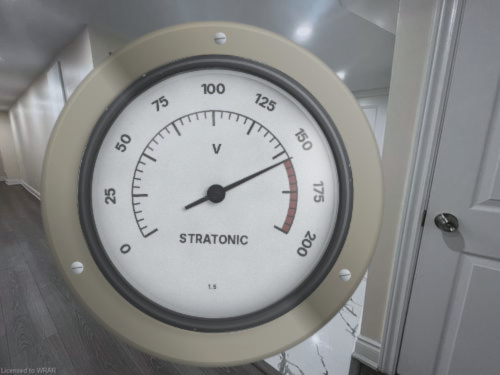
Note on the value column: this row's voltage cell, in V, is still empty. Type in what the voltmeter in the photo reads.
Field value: 155 V
